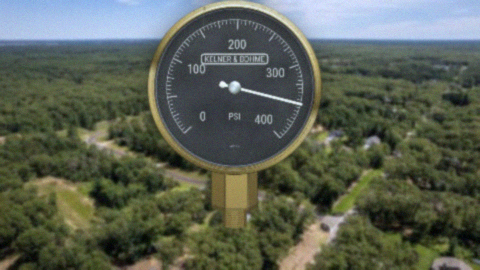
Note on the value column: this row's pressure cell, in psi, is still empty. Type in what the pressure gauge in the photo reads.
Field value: 350 psi
